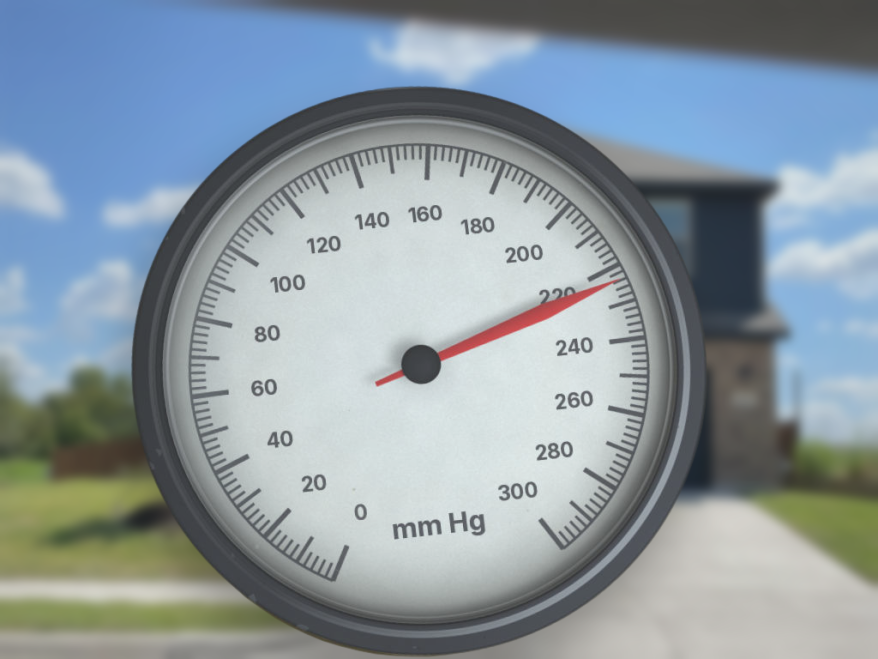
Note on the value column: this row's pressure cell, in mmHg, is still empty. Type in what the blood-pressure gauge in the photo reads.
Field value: 224 mmHg
